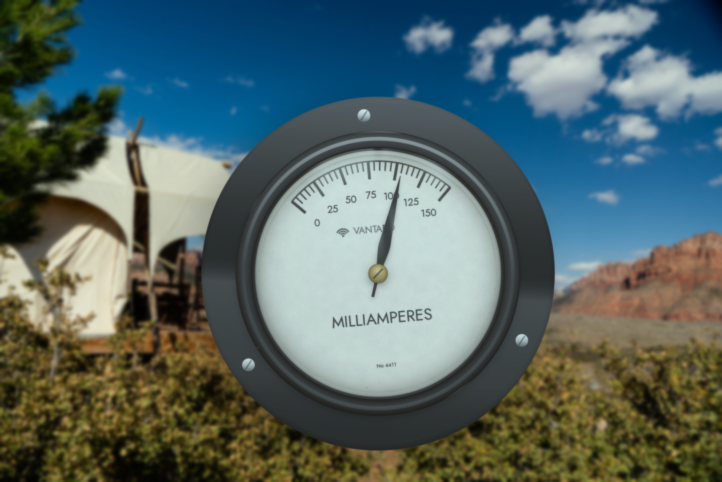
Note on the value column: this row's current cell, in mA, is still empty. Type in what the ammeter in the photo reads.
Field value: 105 mA
